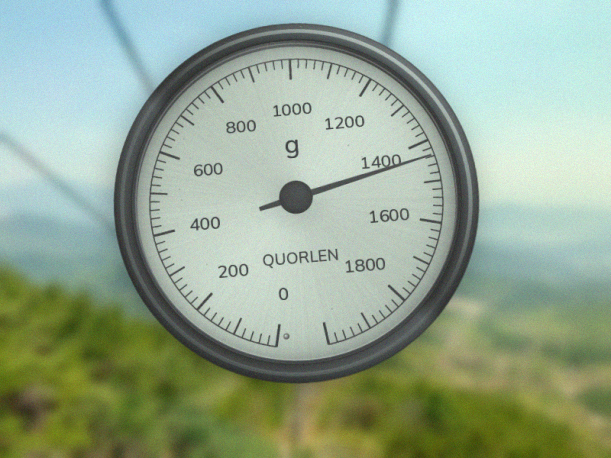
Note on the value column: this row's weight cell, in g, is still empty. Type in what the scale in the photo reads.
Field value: 1440 g
